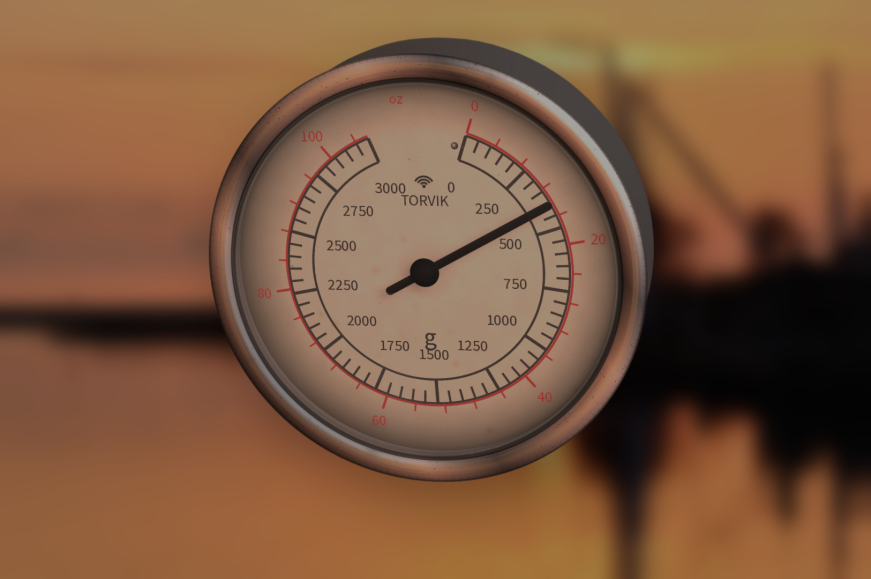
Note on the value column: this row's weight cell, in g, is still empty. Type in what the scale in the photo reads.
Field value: 400 g
